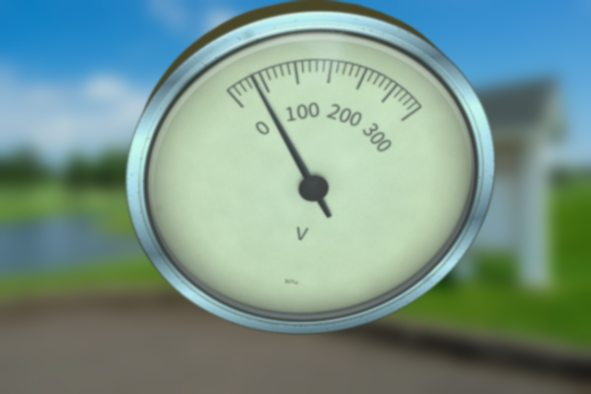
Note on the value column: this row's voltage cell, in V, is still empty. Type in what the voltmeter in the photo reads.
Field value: 40 V
